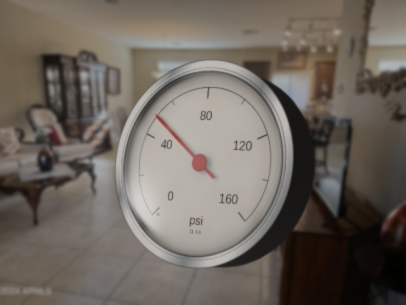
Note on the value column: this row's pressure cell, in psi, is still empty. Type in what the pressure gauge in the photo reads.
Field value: 50 psi
